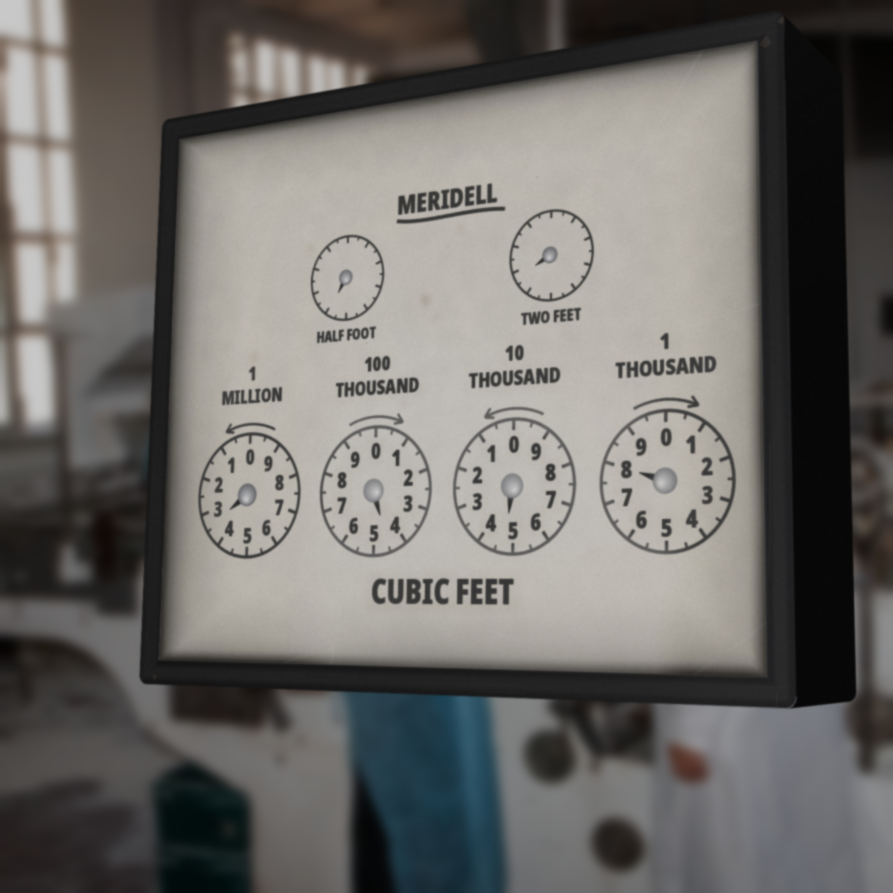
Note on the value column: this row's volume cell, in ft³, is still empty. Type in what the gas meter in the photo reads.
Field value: 344800 ft³
